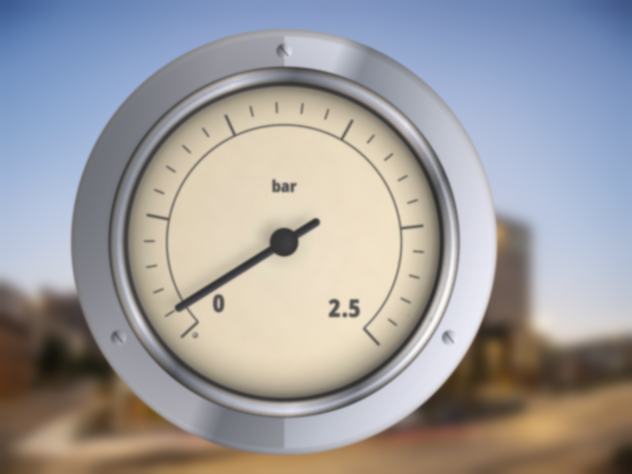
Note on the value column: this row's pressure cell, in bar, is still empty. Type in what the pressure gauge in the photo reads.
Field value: 0.1 bar
